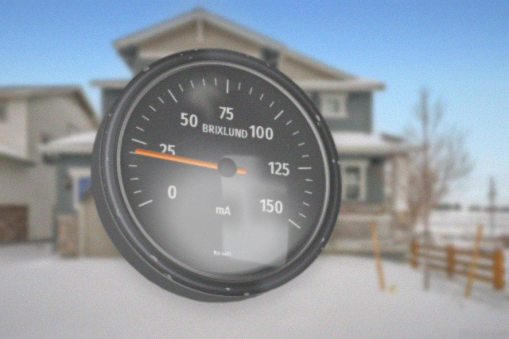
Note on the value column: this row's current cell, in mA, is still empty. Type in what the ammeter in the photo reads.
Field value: 20 mA
